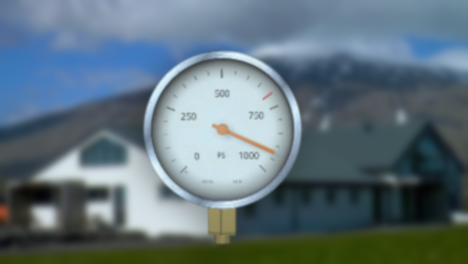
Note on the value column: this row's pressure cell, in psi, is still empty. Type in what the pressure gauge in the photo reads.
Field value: 925 psi
